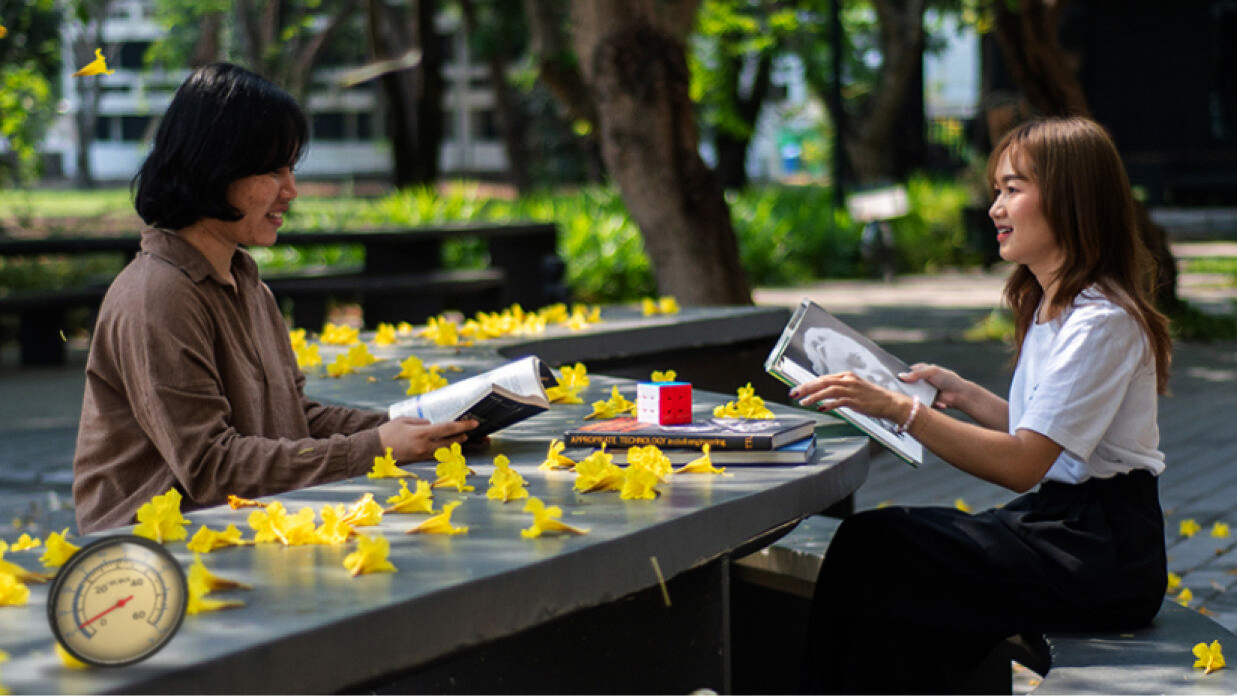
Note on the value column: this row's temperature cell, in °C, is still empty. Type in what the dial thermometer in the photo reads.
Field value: 5 °C
